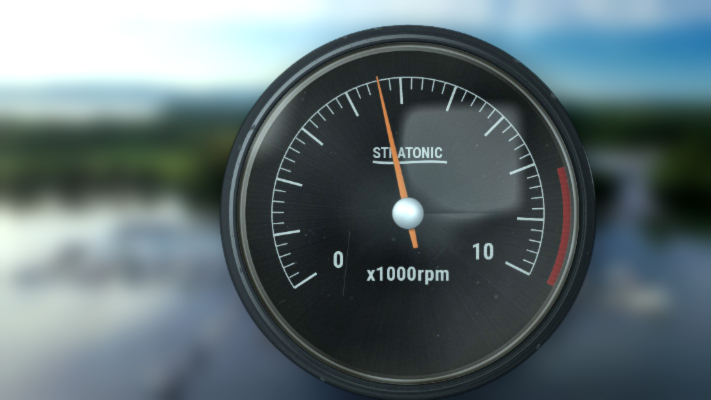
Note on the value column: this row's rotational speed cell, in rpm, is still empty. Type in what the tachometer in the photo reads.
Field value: 4600 rpm
